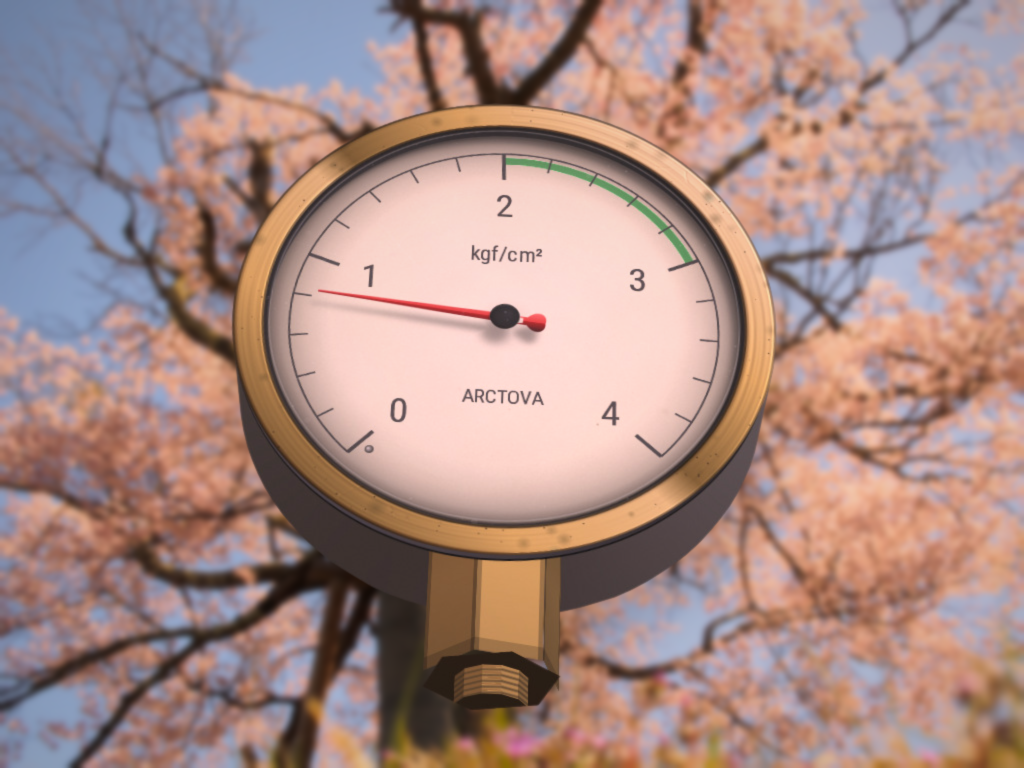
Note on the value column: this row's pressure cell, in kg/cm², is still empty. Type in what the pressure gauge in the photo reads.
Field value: 0.8 kg/cm²
